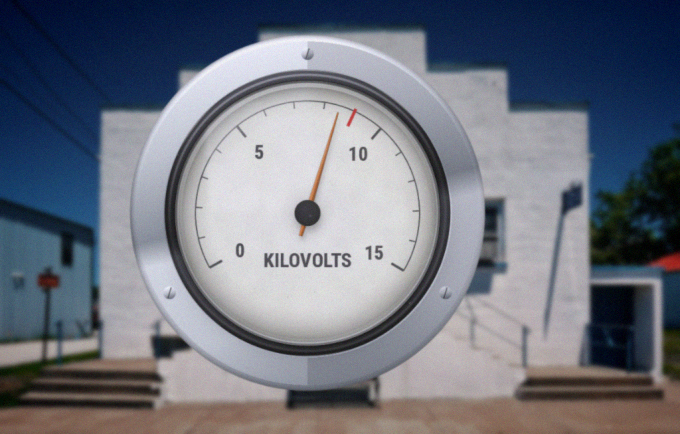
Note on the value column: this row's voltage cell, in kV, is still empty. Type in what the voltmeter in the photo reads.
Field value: 8.5 kV
